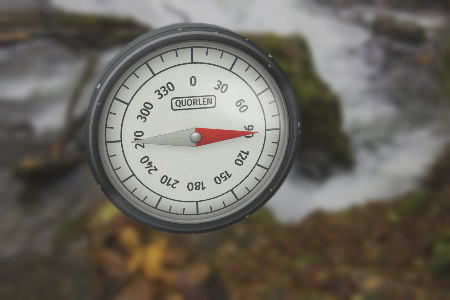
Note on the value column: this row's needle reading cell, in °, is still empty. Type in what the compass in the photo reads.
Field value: 90 °
